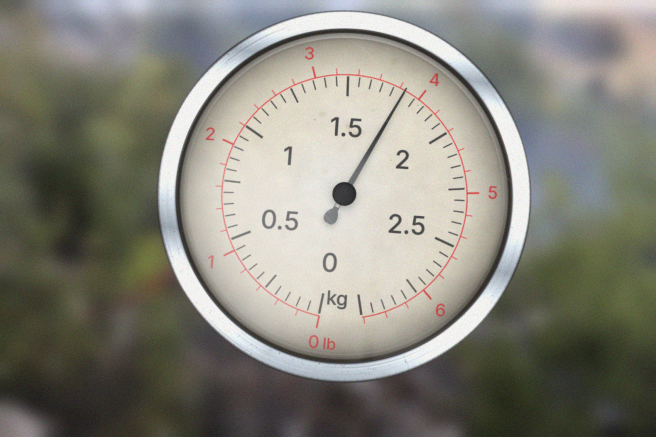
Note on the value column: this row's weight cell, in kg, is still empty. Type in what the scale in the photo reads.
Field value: 1.75 kg
